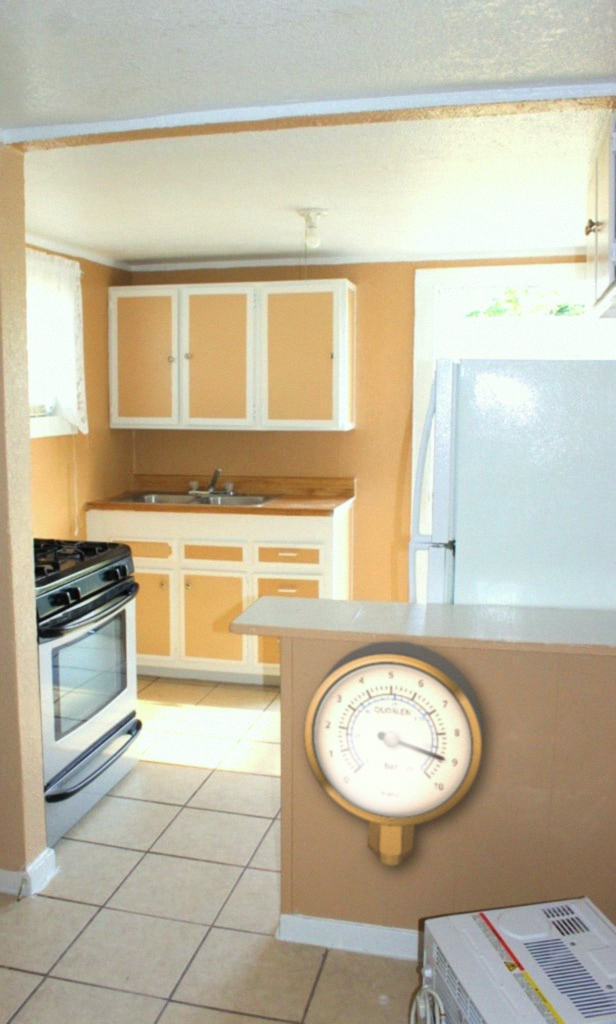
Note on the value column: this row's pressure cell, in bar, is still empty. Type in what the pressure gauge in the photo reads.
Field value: 9 bar
